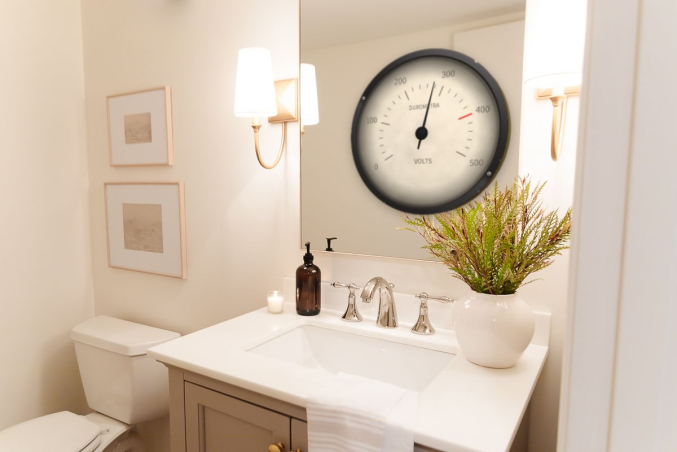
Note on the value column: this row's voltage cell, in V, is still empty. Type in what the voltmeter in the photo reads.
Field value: 280 V
